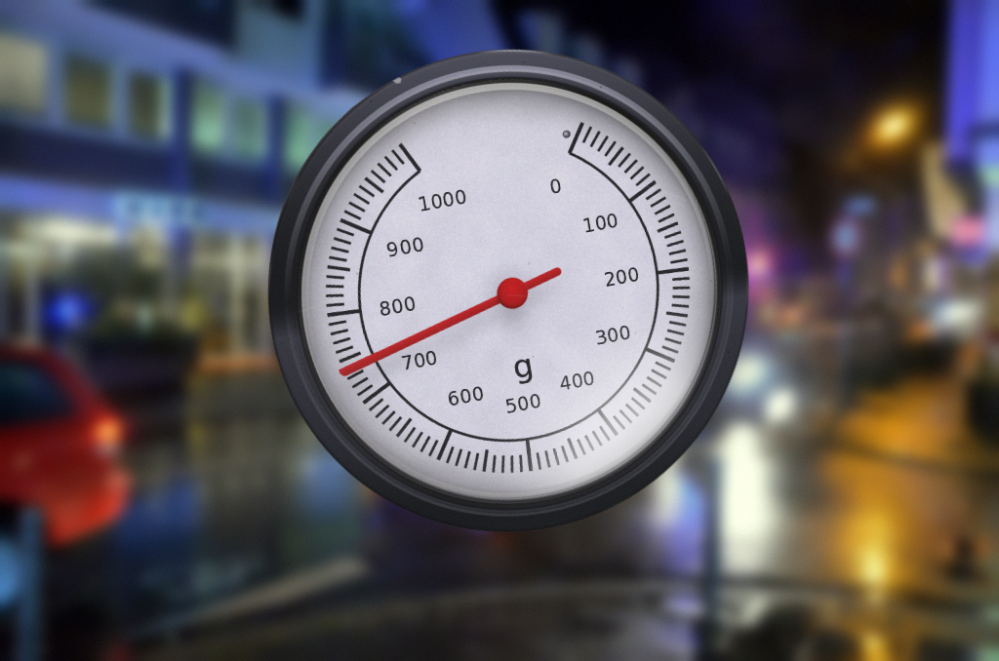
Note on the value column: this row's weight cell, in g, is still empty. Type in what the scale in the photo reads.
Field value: 740 g
